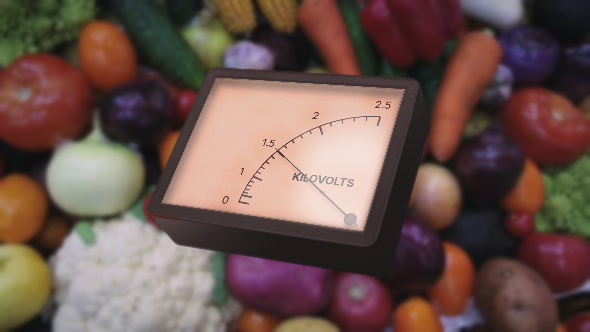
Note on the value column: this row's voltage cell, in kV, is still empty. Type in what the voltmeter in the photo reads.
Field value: 1.5 kV
